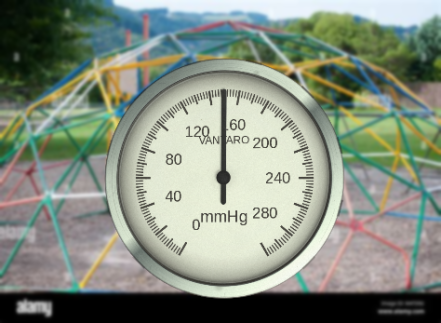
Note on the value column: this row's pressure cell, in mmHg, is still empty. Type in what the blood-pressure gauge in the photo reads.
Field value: 150 mmHg
